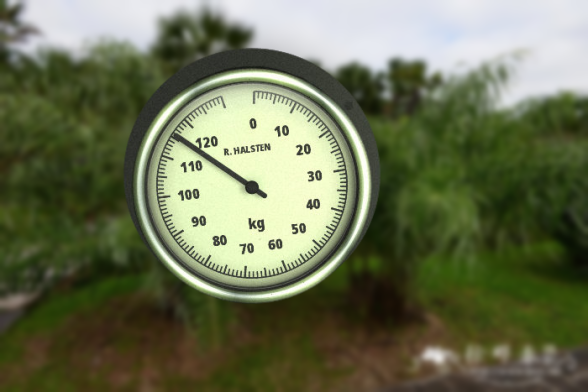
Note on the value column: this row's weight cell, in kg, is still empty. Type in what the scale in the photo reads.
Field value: 116 kg
